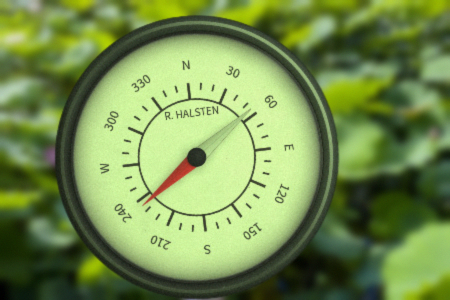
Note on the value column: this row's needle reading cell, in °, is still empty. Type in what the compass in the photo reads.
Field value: 235 °
